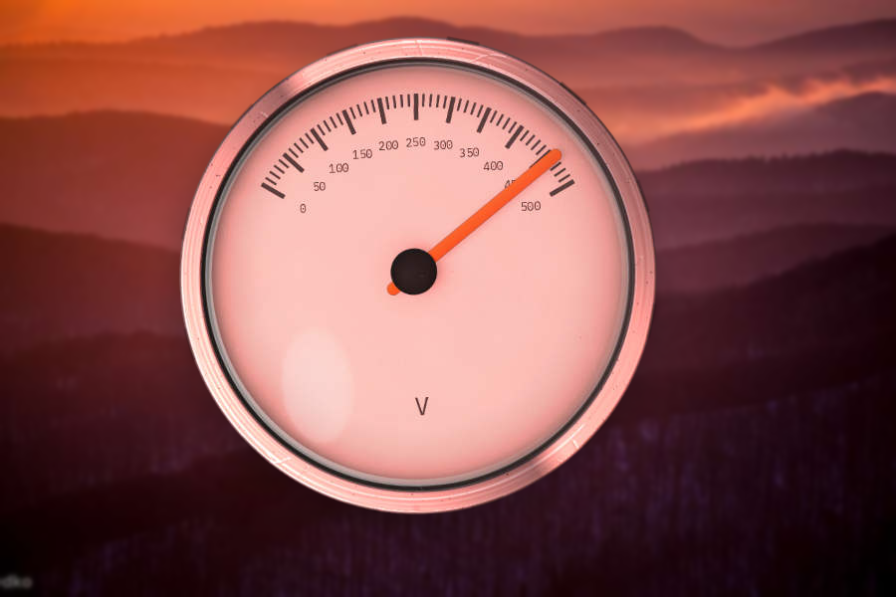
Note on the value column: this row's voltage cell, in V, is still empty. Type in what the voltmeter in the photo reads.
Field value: 460 V
